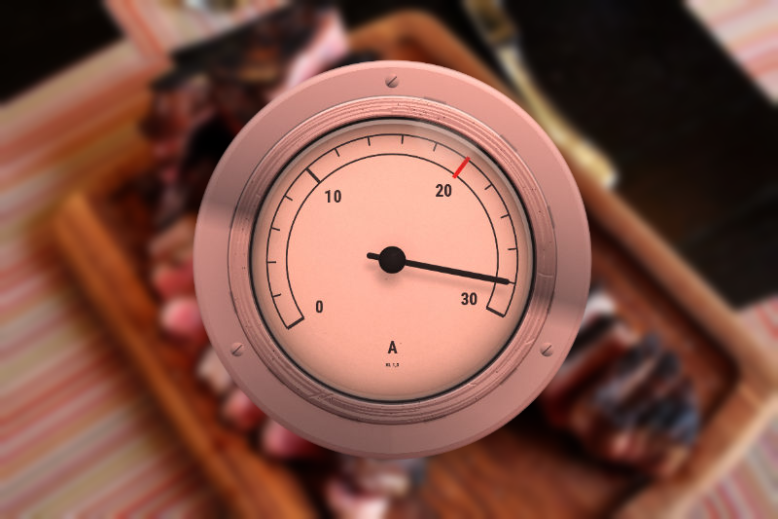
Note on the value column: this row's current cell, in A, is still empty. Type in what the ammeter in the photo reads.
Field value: 28 A
